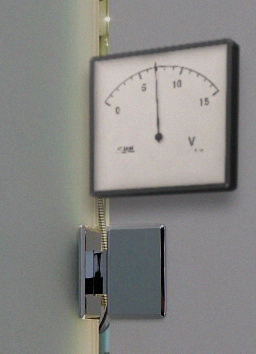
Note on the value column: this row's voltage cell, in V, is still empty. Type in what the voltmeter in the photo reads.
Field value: 7 V
